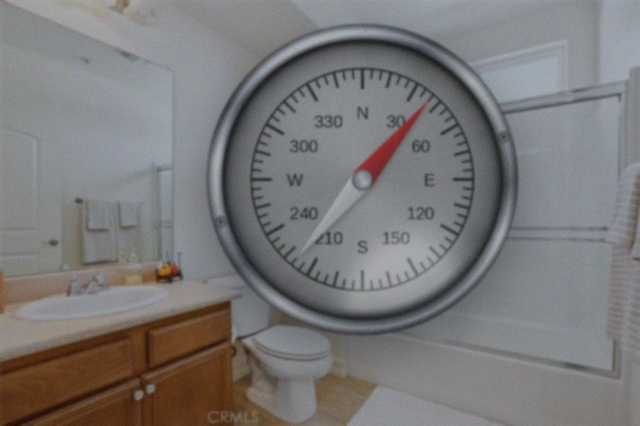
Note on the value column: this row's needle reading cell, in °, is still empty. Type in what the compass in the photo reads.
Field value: 40 °
